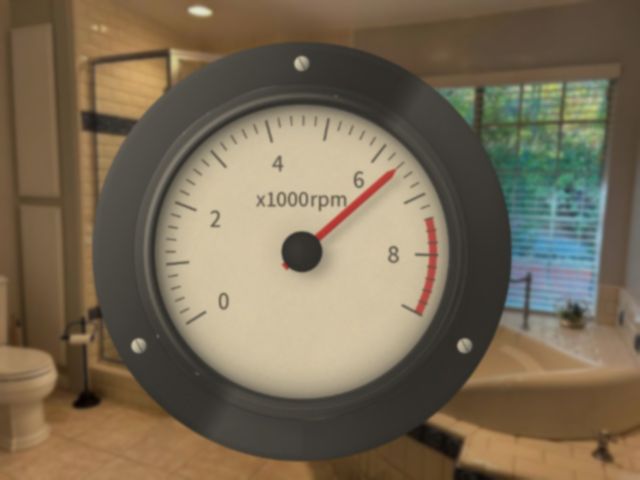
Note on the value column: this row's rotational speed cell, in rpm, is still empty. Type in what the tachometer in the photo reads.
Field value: 6400 rpm
